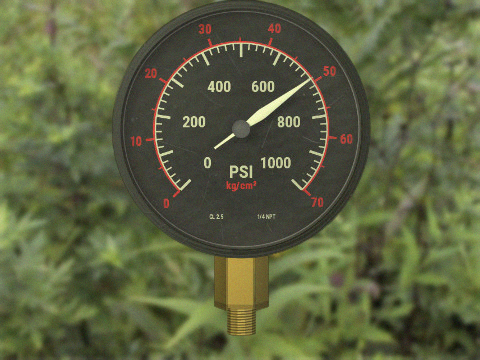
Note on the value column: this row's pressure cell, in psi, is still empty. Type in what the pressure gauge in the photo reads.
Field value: 700 psi
